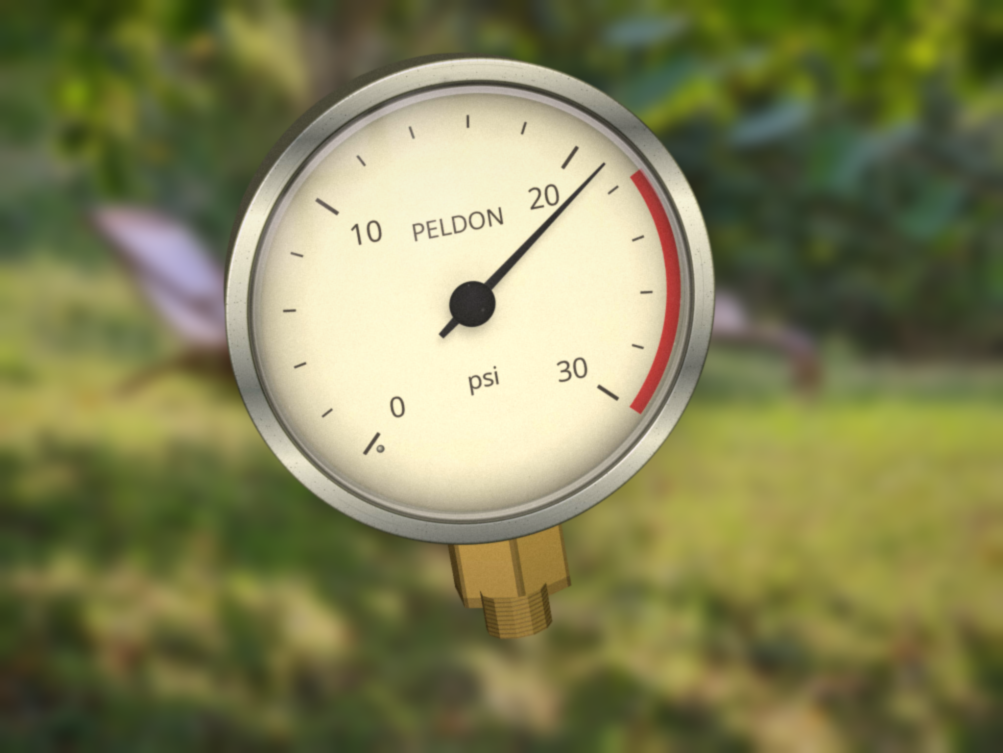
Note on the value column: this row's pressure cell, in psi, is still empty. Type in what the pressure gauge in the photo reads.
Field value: 21 psi
